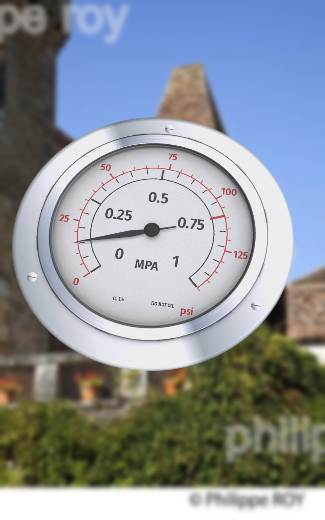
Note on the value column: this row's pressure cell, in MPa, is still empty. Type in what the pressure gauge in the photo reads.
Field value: 0.1 MPa
